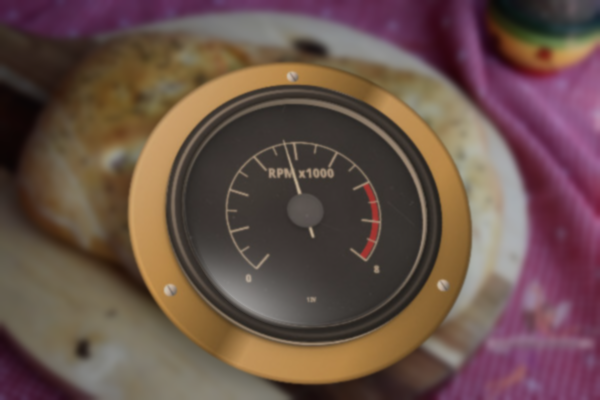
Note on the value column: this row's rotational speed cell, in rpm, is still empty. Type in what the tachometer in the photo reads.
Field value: 3750 rpm
